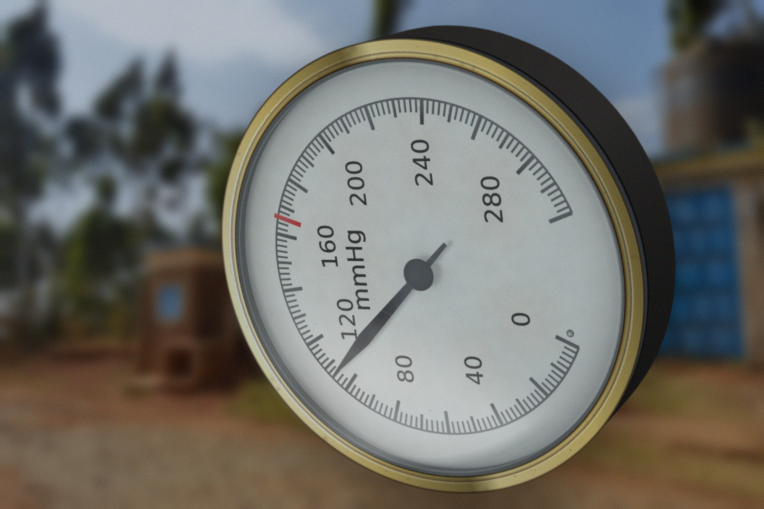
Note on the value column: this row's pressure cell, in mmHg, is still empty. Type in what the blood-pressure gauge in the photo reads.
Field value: 106 mmHg
